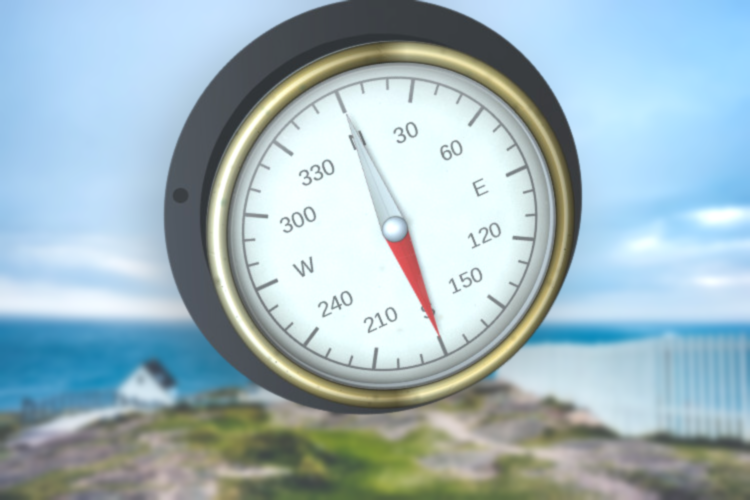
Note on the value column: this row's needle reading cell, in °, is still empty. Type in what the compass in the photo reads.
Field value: 180 °
